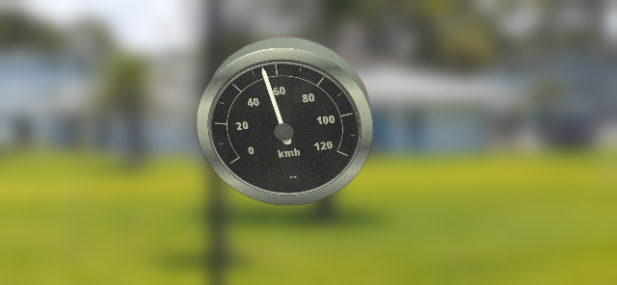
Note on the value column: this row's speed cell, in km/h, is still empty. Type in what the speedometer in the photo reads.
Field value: 55 km/h
